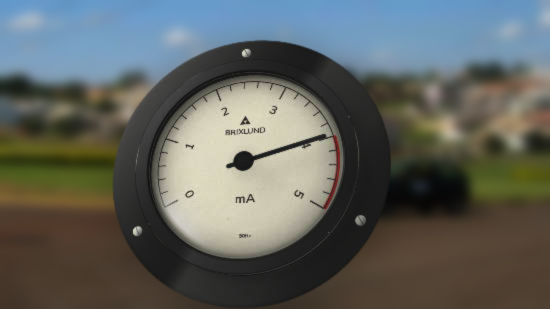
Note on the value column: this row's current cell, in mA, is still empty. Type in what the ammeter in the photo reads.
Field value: 4 mA
